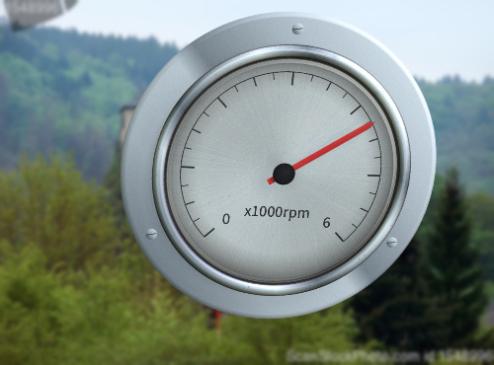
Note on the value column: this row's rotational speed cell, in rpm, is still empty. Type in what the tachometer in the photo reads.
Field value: 4250 rpm
